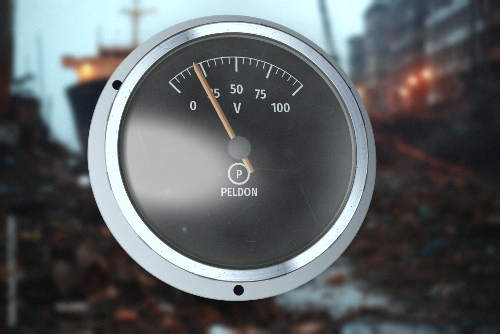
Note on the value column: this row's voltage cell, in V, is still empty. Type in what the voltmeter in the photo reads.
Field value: 20 V
